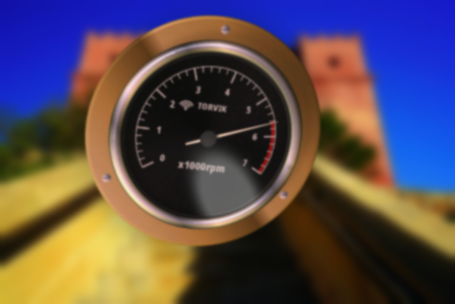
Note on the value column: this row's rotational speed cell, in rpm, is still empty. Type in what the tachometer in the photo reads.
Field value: 5600 rpm
